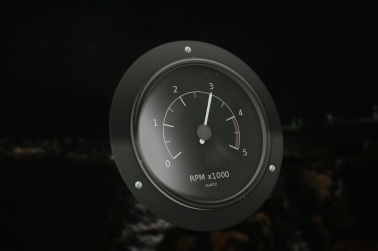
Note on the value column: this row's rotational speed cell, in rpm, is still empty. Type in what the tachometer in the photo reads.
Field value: 3000 rpm
